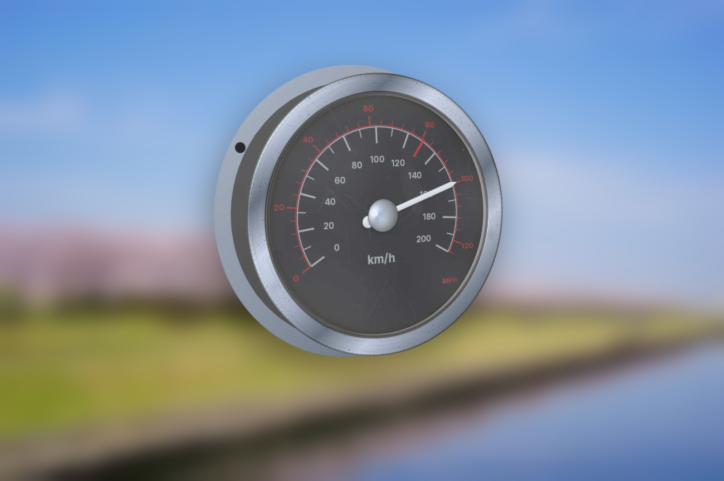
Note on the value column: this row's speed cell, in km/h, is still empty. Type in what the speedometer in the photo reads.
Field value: 160 km/h
